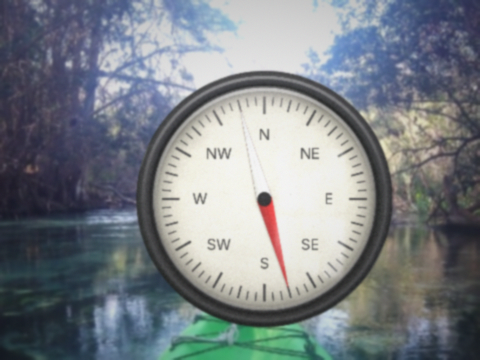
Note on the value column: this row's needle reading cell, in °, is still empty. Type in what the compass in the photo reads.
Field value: 165 °
